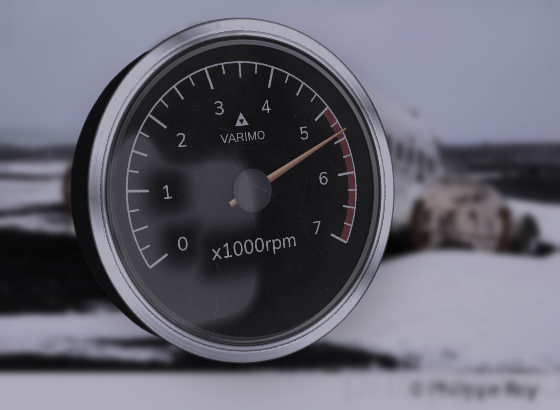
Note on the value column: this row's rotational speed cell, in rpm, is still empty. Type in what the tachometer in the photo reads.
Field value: 5375 rpm
